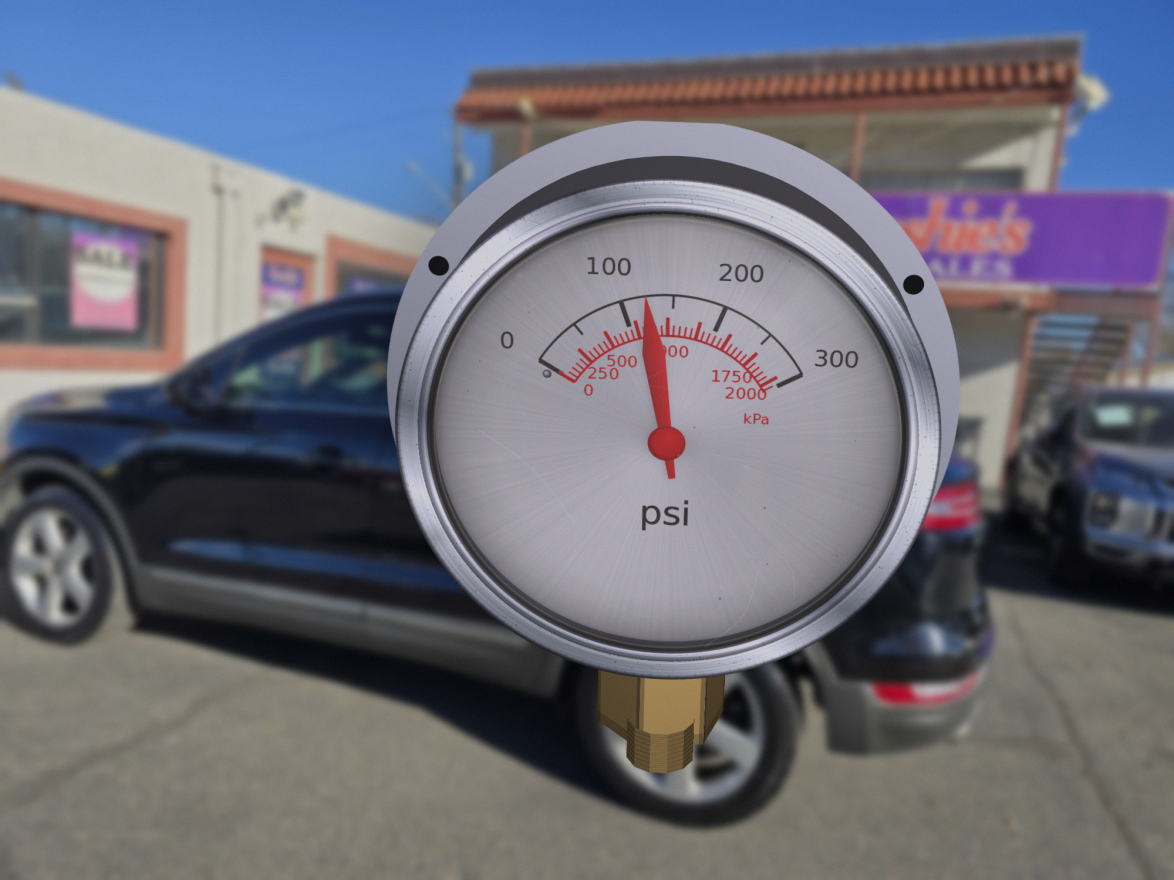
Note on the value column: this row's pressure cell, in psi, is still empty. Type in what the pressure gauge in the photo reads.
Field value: 125 psi
